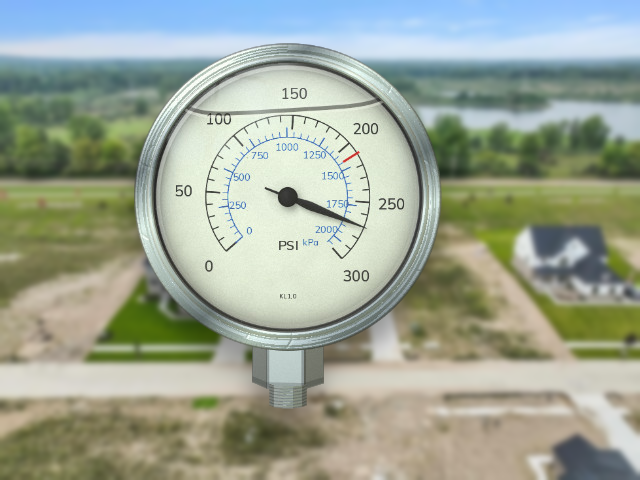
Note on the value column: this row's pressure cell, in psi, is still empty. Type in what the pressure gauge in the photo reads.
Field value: 270 psi
